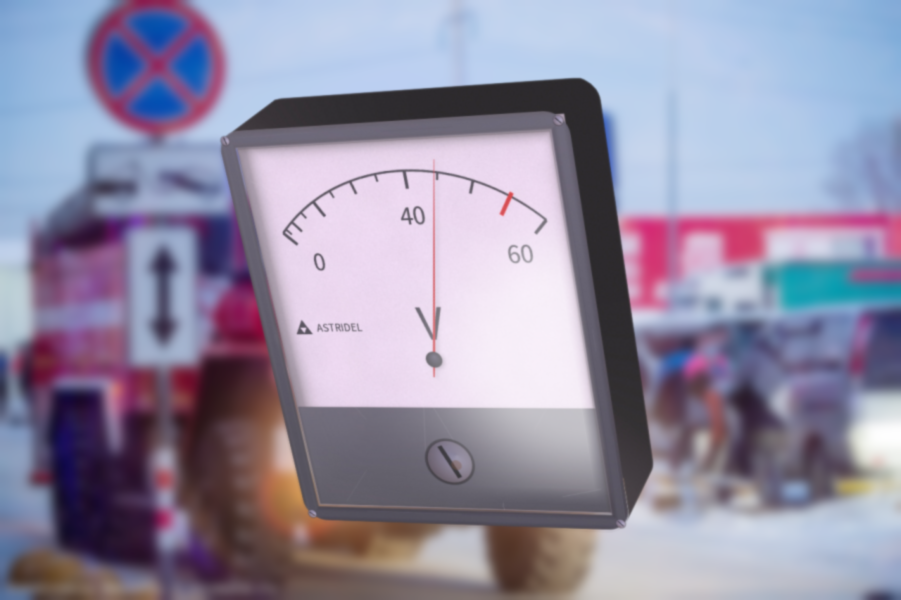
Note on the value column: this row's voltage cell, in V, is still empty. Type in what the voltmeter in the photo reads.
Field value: 45 V
